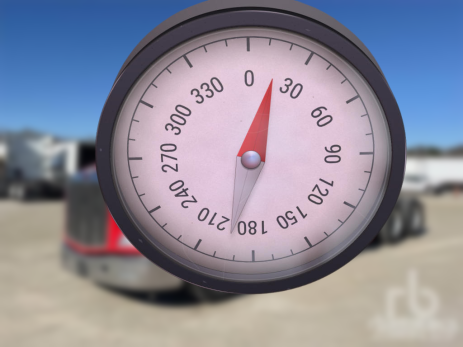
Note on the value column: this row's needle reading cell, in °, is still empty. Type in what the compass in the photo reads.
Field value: 15 °
